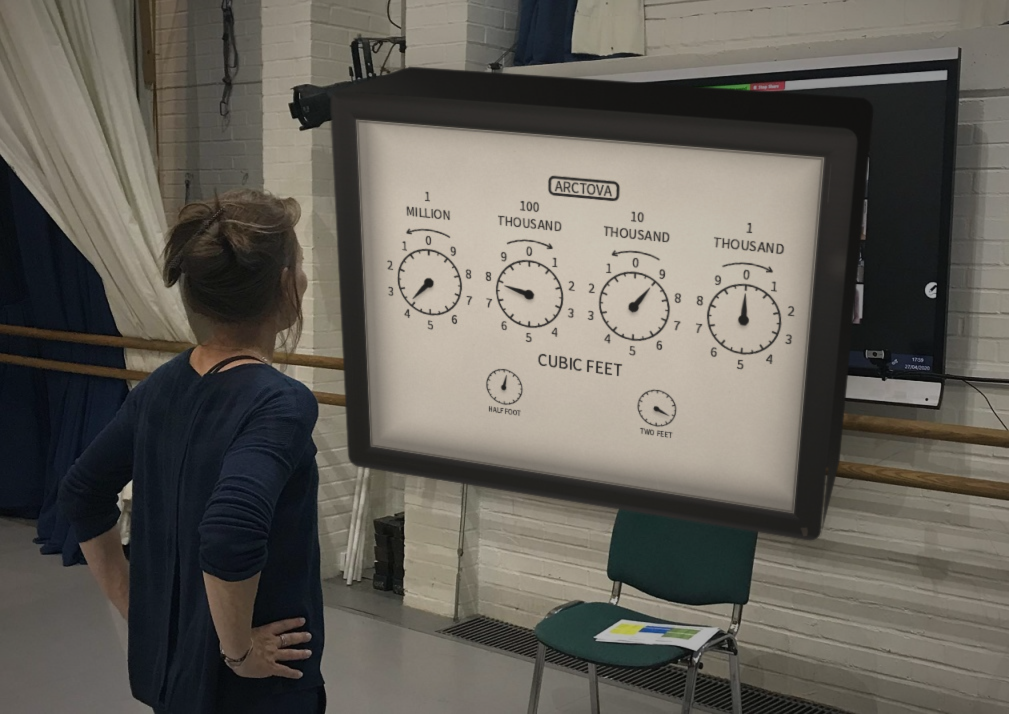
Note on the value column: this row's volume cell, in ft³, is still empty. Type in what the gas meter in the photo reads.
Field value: 379000 ft³
